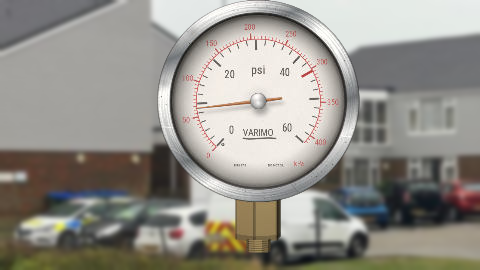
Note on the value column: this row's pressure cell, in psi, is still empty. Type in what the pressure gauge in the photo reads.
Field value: 9 psi
